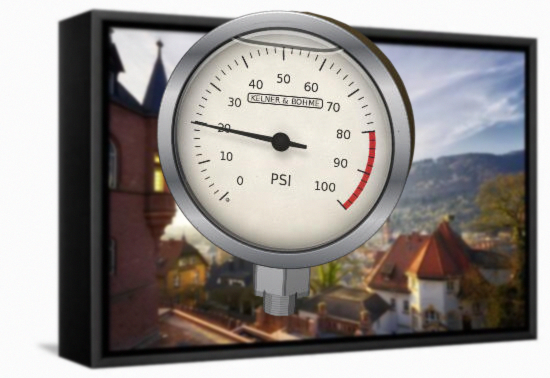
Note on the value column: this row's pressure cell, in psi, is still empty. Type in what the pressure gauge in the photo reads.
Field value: 20 psi
